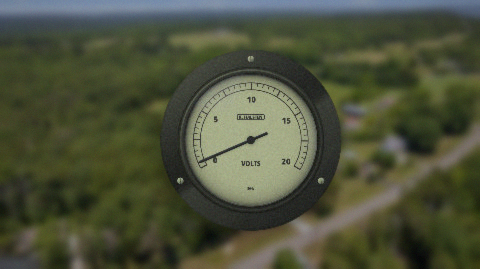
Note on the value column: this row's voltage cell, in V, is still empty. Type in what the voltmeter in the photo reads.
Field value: 0.5 V
